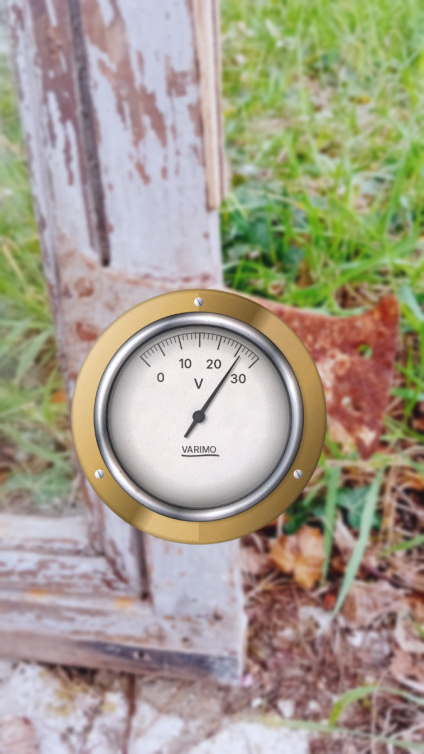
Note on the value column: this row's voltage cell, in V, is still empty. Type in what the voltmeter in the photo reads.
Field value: 26 V
